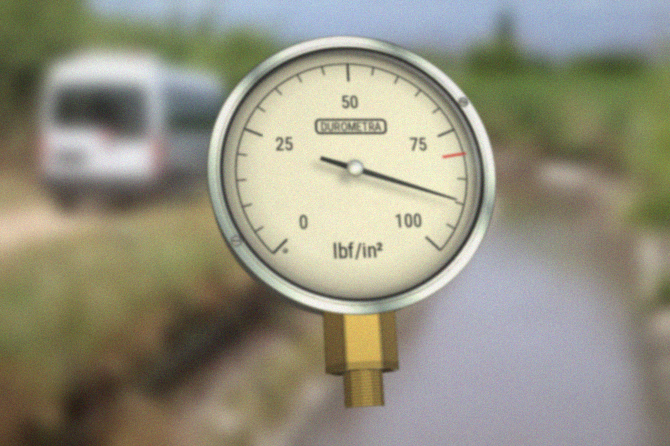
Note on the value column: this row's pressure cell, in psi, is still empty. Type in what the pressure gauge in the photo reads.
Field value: 90 psi
